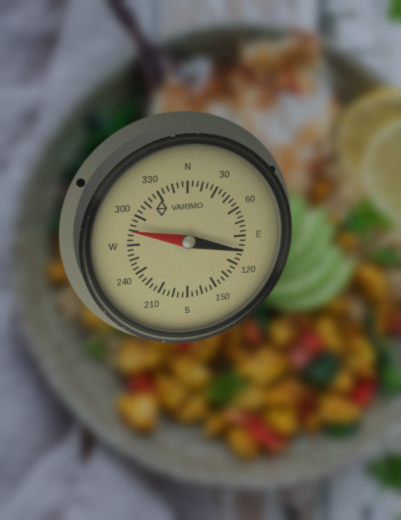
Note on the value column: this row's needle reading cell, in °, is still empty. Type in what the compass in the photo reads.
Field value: 285 °
